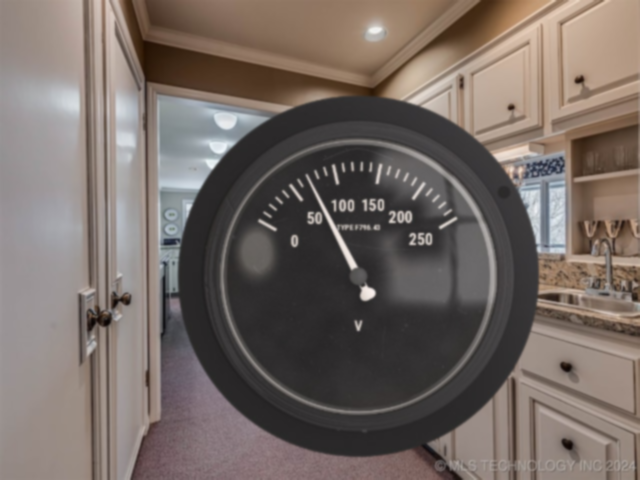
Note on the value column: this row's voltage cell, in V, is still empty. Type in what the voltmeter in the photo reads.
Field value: 70 V
